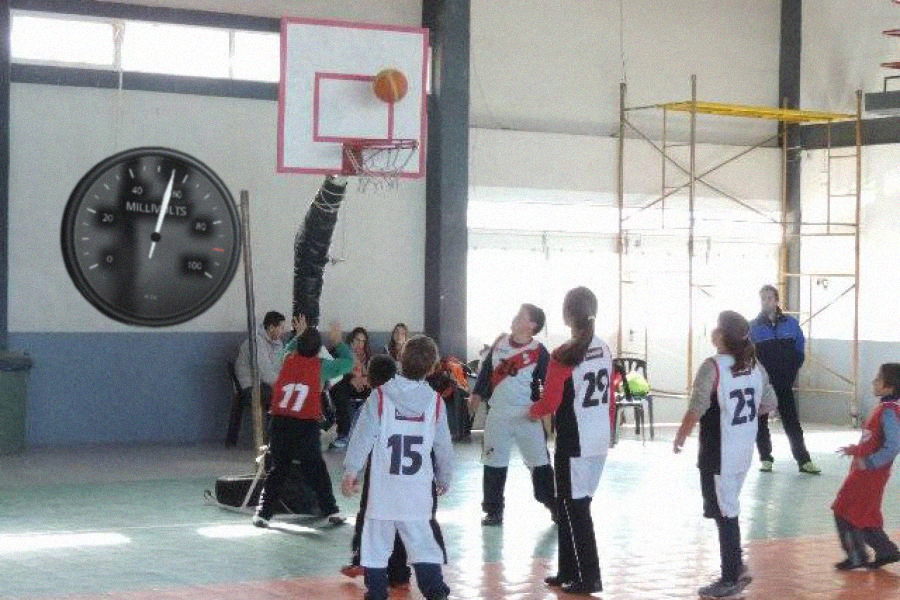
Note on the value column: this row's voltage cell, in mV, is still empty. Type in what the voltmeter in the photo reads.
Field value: 55 mV
